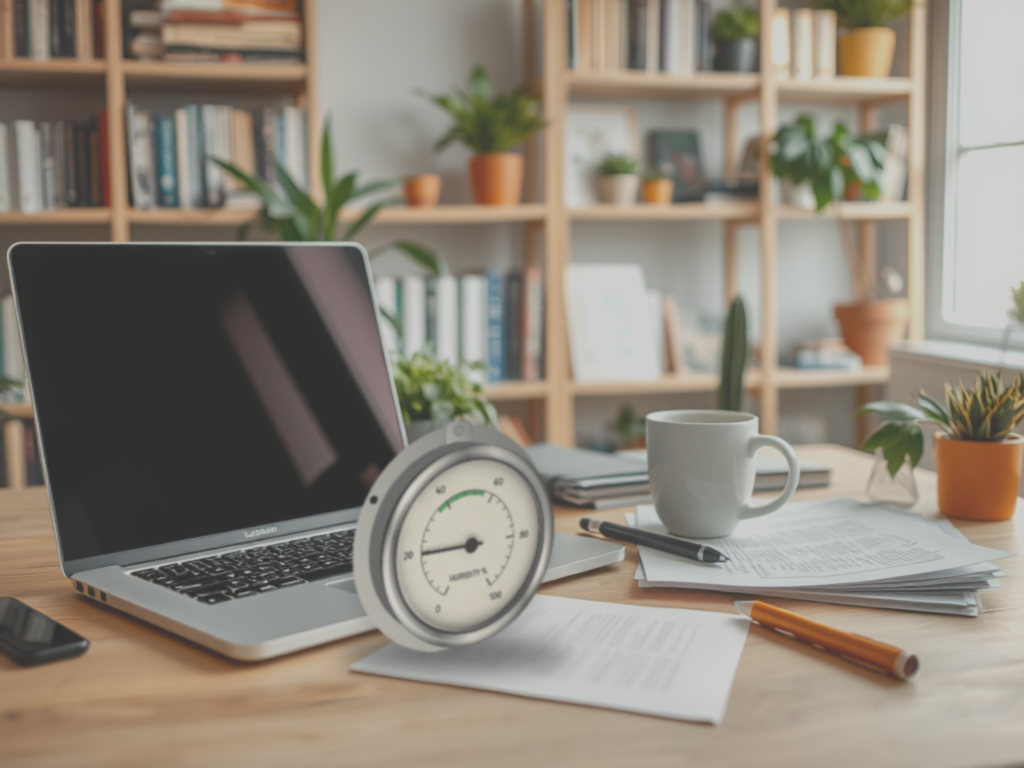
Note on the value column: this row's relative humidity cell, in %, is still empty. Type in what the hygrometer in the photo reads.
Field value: 20 %
